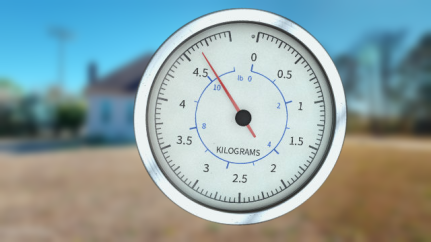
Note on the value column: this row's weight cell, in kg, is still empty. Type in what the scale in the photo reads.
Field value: 4.65 kg
